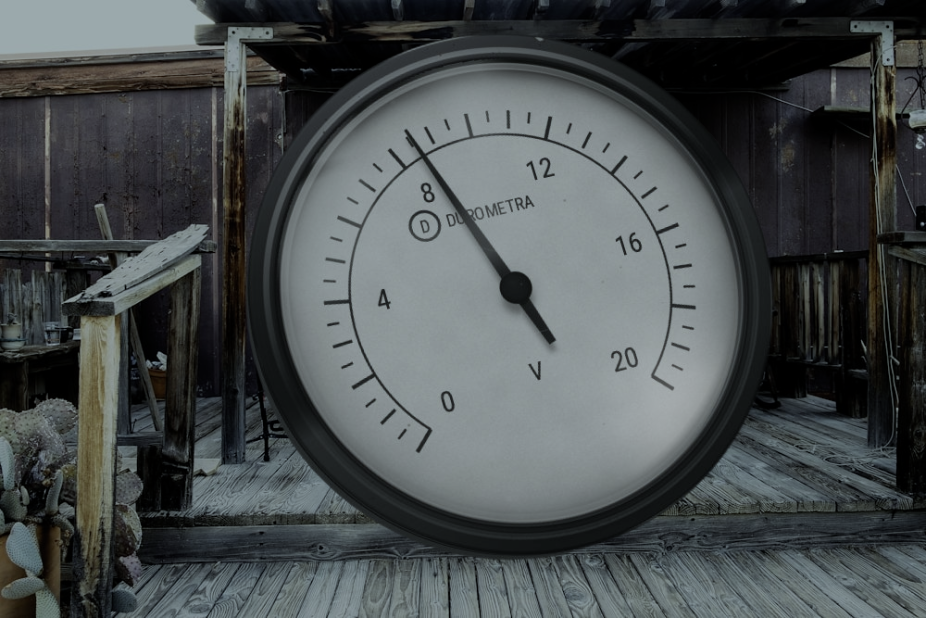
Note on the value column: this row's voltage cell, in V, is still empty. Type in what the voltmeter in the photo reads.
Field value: 8.5 V
